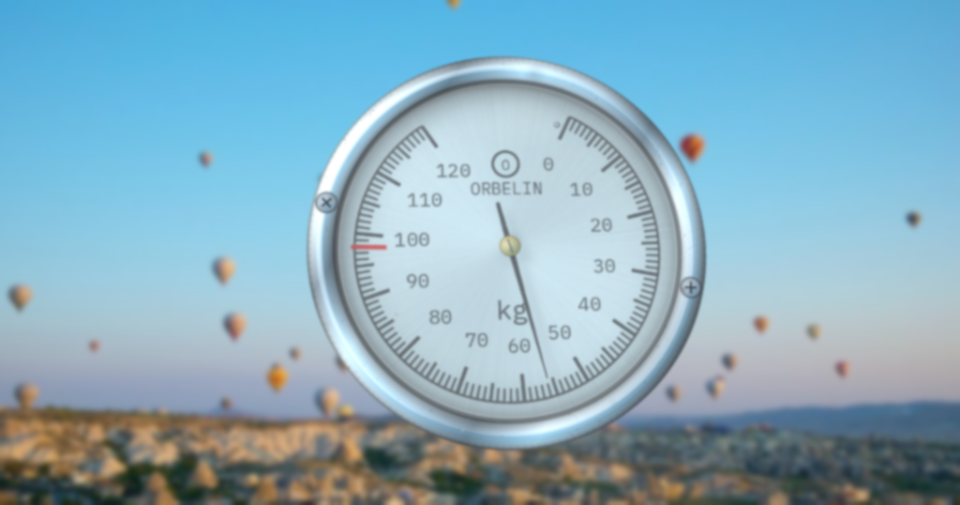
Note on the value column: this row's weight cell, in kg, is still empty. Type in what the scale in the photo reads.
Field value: 56 kg
